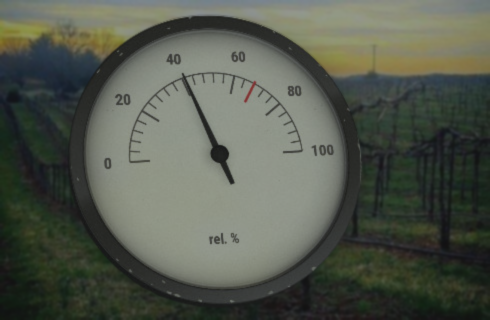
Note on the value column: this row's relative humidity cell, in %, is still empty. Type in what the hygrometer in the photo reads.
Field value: 40 %
